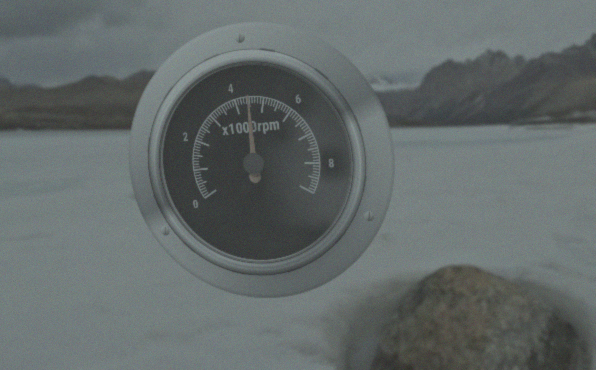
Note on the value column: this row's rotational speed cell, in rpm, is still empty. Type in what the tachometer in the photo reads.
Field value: 4500 rpm
